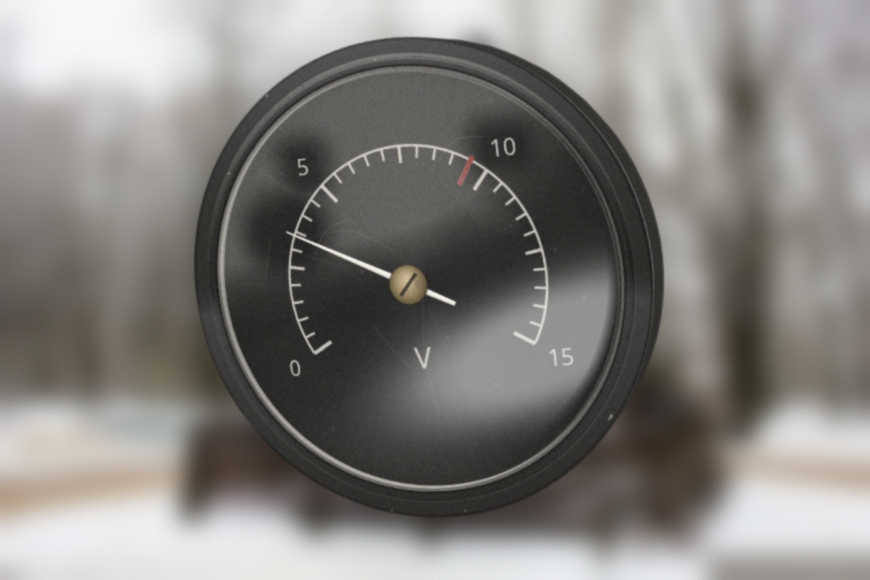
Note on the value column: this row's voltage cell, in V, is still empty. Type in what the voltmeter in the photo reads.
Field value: 3.5 V
